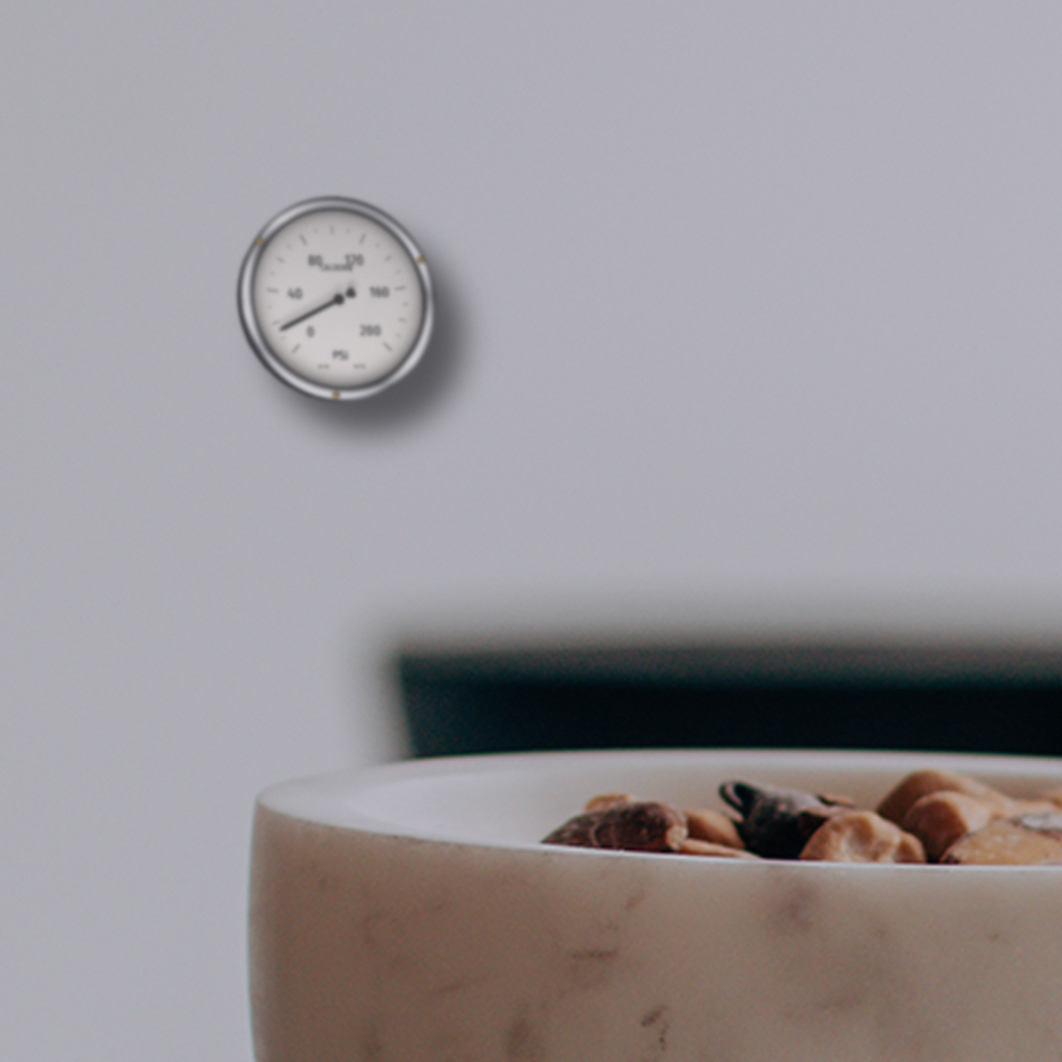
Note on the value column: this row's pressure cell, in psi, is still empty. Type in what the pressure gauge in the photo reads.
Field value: 15 psi
